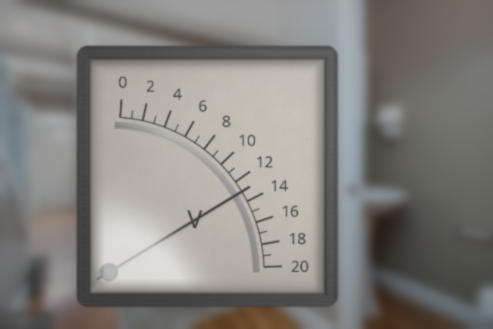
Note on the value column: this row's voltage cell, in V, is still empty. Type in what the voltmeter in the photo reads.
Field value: 13 V
